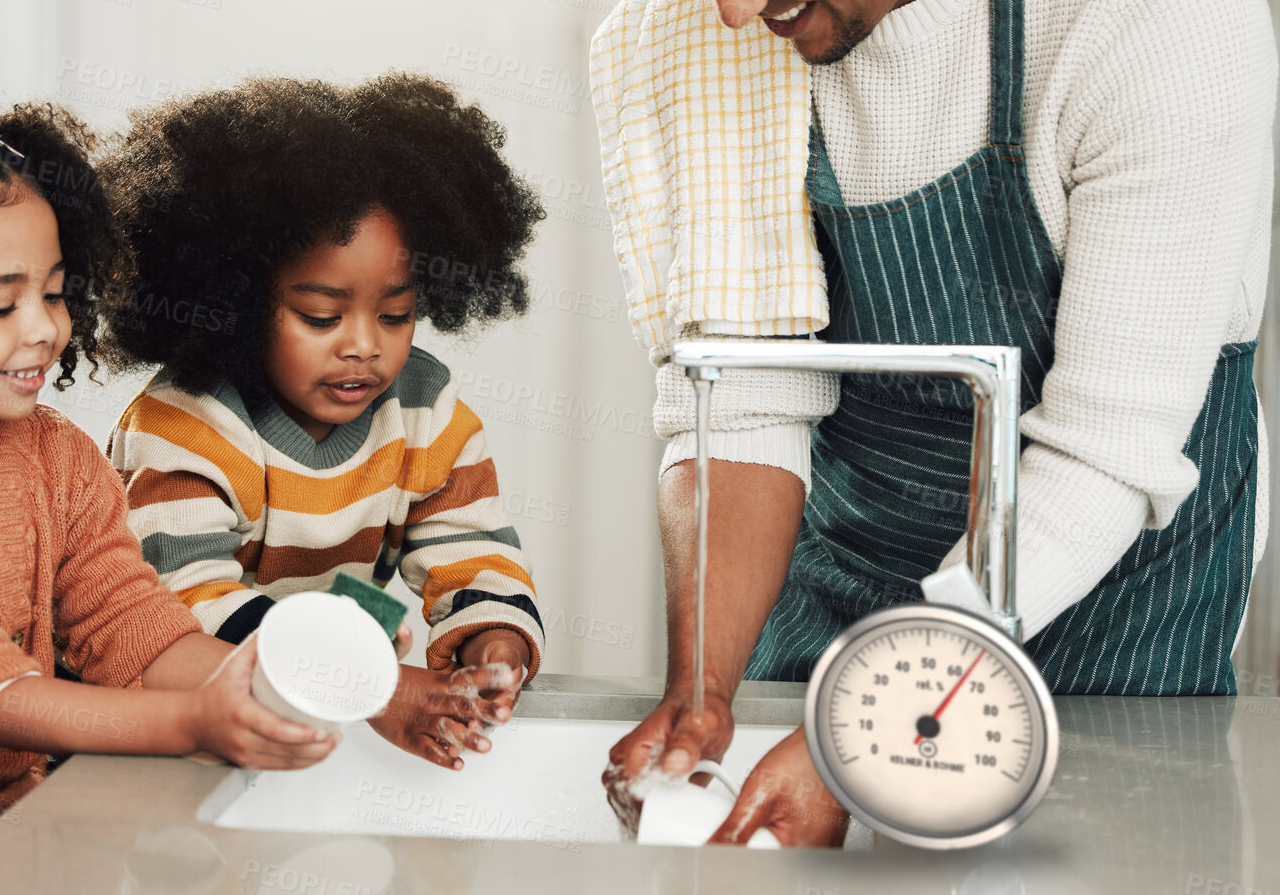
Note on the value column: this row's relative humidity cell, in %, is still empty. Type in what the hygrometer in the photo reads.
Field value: 64 %
